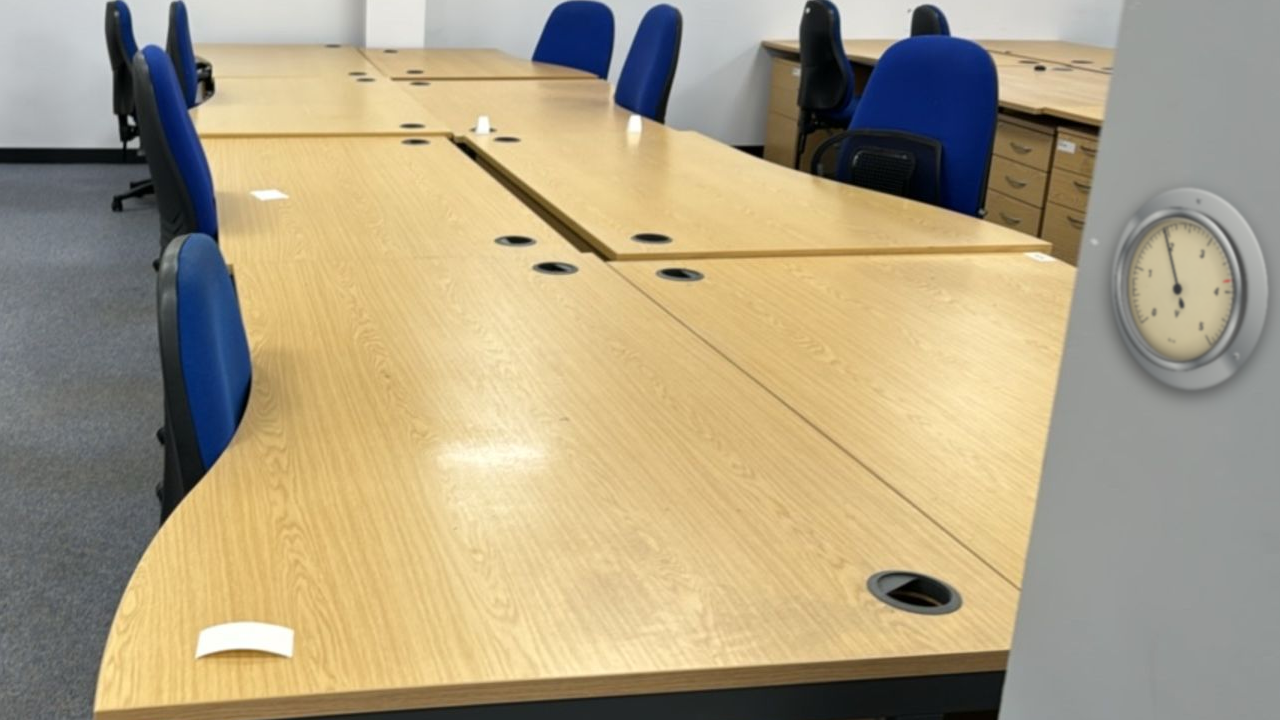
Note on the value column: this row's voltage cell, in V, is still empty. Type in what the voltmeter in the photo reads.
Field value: 2 V
